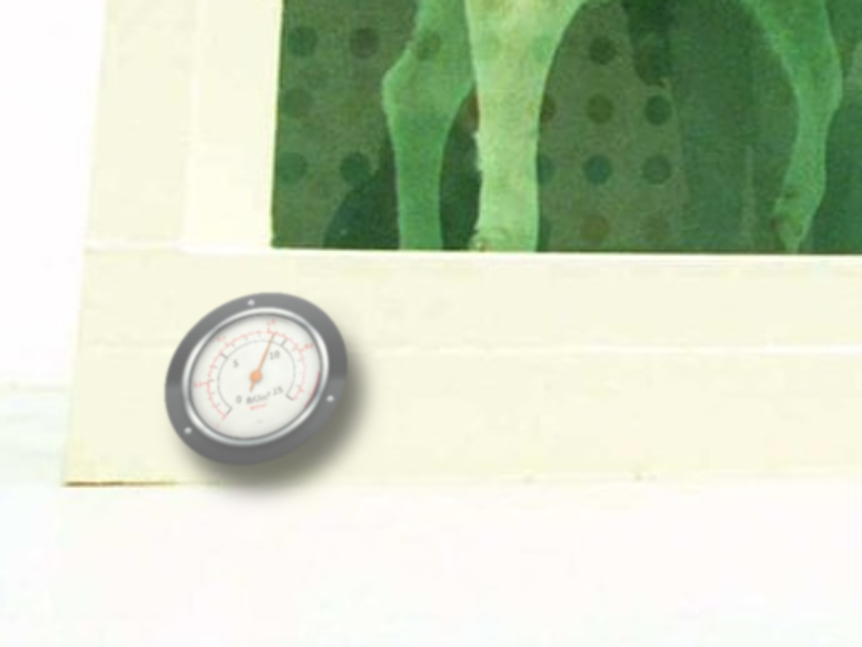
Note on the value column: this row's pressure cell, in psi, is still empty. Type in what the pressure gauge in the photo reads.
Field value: 9 psi
